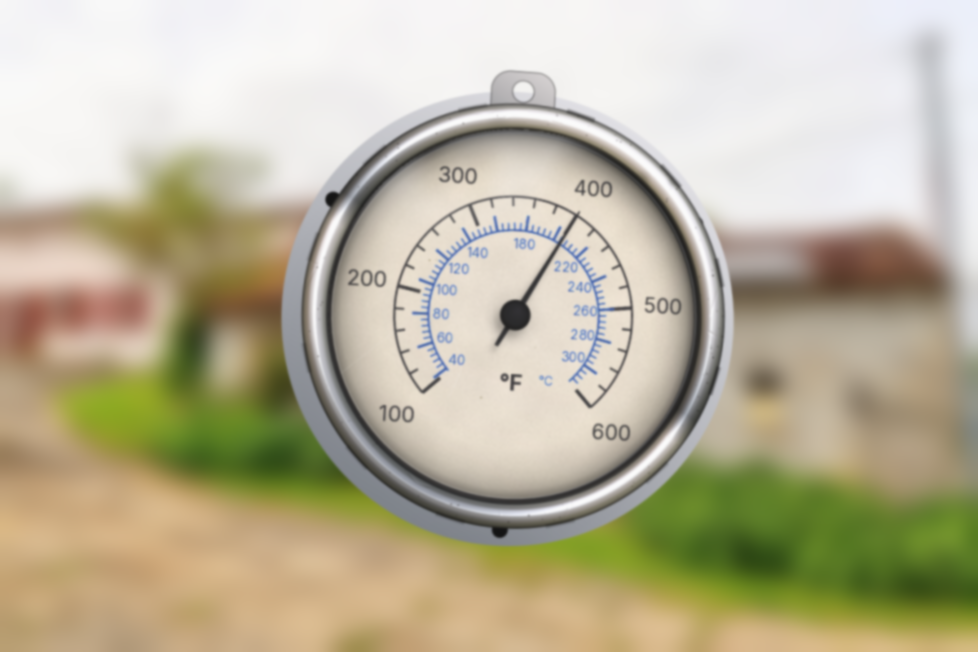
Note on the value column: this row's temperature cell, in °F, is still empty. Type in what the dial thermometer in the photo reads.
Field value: 400 °F
